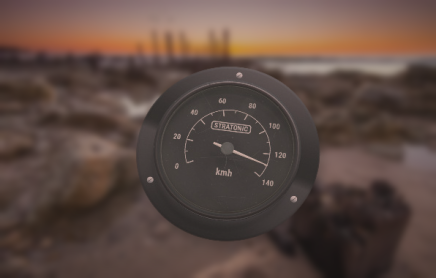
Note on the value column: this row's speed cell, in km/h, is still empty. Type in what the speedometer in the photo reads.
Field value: 130 km/h
